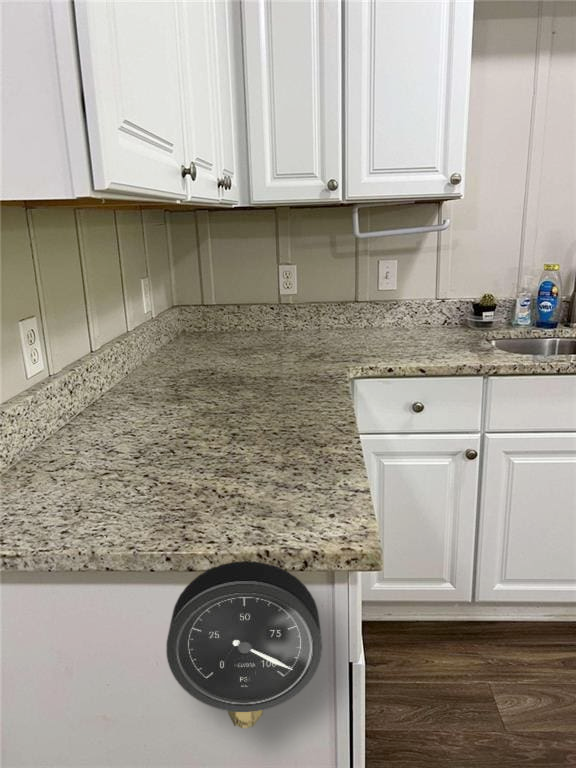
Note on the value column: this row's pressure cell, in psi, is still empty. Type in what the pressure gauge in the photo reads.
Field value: 95 psi
